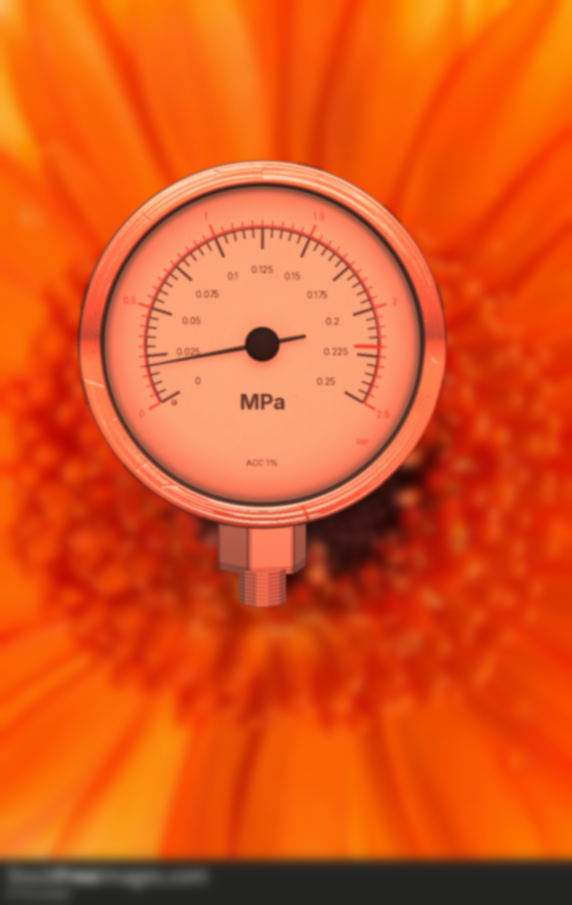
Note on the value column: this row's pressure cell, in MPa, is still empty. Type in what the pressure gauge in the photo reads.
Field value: 0.02 MPa
